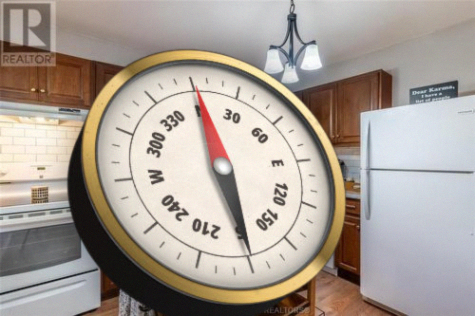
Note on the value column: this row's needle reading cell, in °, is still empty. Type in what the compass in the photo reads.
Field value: 0 °
